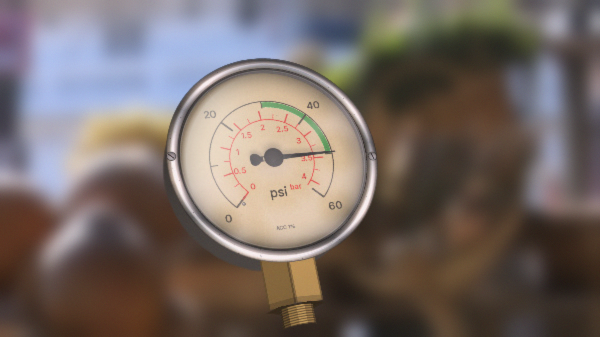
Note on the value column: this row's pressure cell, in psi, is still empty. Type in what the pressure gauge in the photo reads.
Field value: 50 psi
